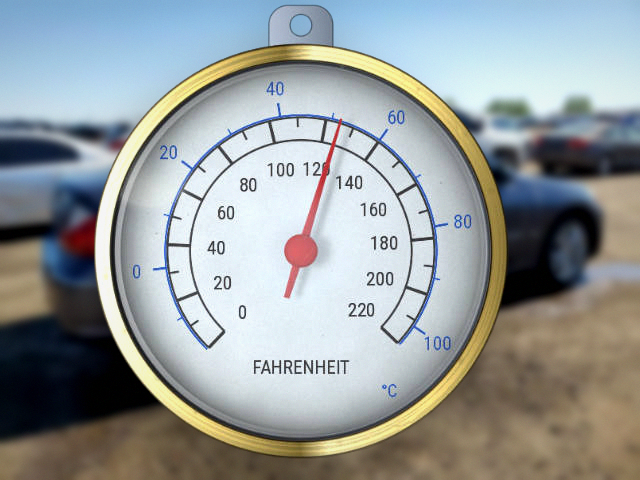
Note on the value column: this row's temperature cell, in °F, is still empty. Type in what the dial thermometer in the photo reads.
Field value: 125 °F
